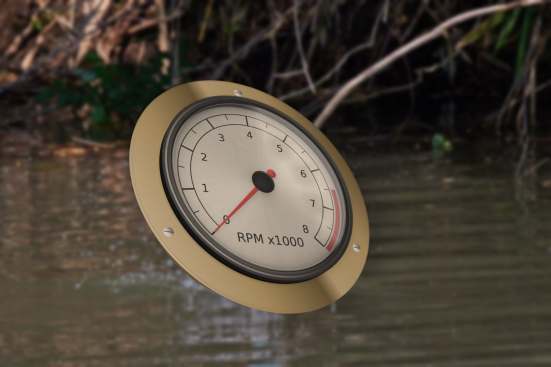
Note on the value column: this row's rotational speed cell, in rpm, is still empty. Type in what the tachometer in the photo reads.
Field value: 0 rpm
